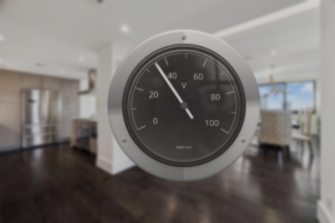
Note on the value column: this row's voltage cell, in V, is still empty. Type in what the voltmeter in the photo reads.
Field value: 35 V
